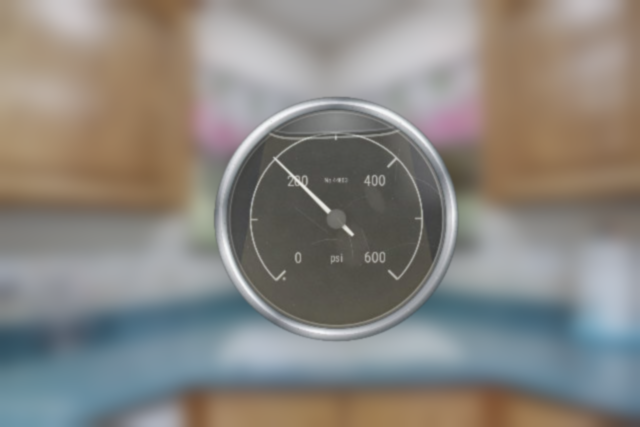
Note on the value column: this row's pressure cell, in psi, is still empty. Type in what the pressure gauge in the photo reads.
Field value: 200 psi
